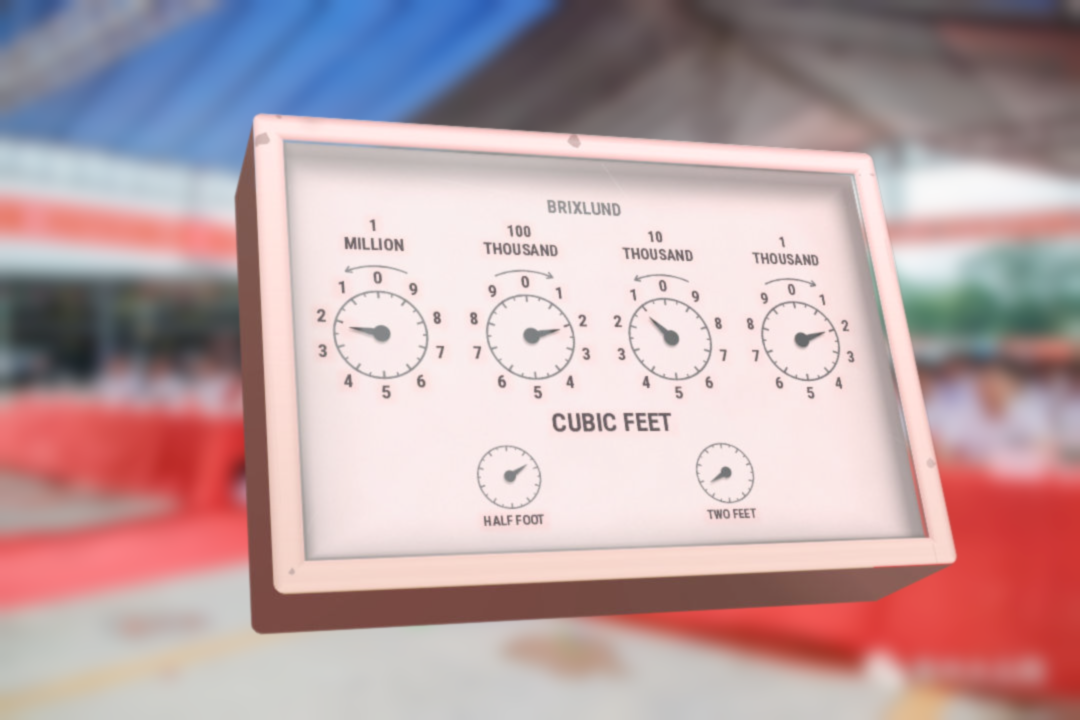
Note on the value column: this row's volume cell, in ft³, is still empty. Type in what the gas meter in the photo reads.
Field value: 221200 ft³
